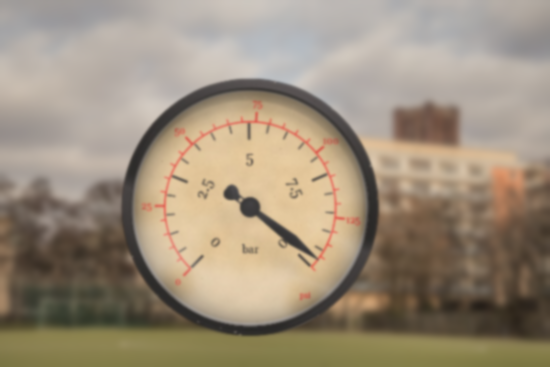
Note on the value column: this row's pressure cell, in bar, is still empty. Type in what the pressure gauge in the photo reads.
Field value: 9.75 bar
